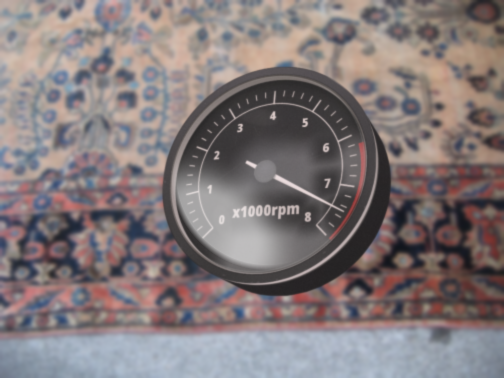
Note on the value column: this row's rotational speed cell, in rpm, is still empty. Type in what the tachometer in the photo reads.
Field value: 7500 rpm
